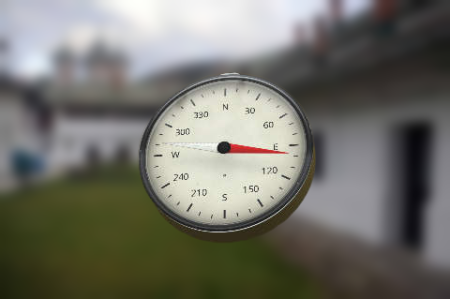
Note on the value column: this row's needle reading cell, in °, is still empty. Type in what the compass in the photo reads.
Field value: 100 °
